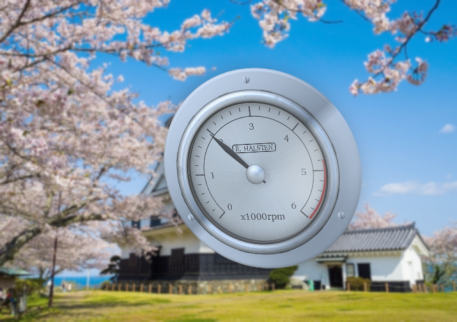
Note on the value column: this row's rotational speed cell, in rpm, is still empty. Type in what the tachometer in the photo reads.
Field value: 2000 rpm
